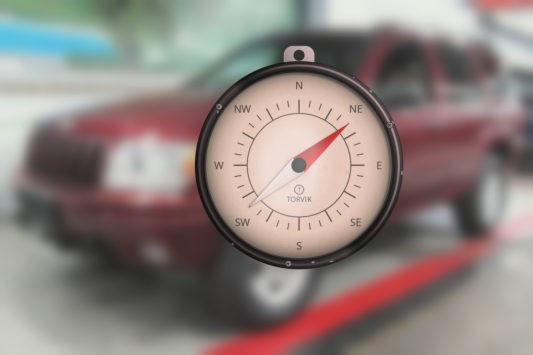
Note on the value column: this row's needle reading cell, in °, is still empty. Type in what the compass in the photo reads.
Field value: 50 °
